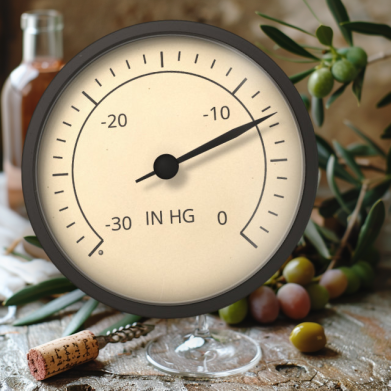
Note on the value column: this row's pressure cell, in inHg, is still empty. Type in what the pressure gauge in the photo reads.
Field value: -7.5 inHg
